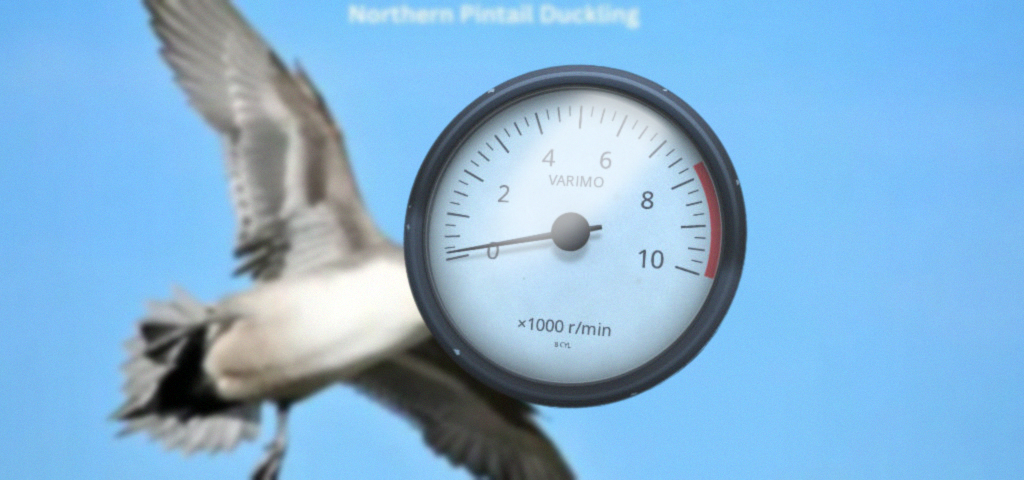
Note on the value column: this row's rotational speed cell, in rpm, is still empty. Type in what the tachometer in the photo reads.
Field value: 125 rpm
